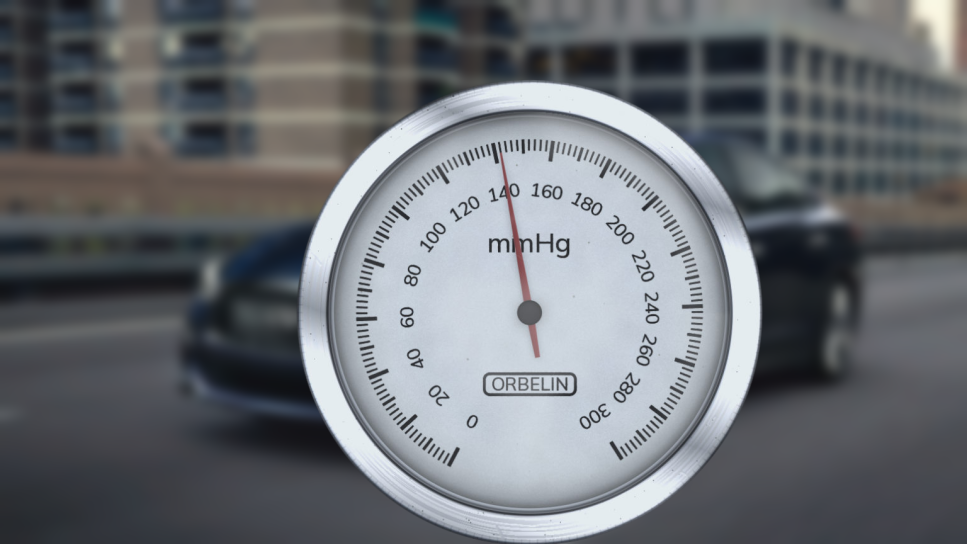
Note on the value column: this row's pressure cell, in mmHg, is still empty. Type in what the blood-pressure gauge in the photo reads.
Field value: 142 mmHg
